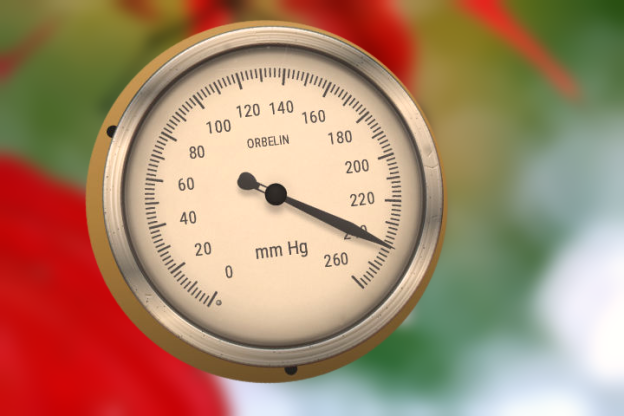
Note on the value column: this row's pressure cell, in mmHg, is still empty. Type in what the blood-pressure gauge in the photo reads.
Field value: 240 mmHg
